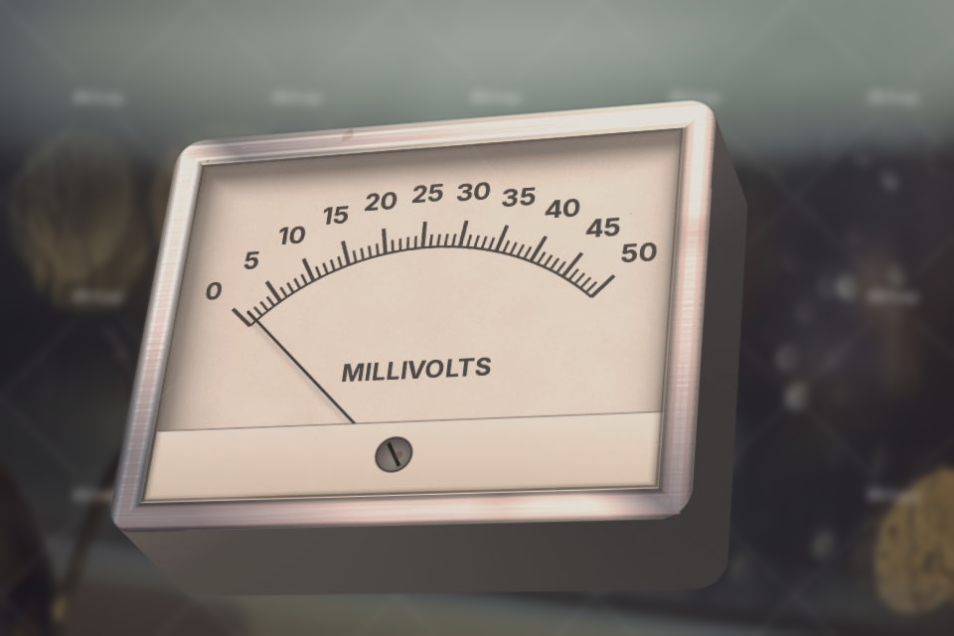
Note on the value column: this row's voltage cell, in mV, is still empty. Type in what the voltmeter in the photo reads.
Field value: 1 mV
